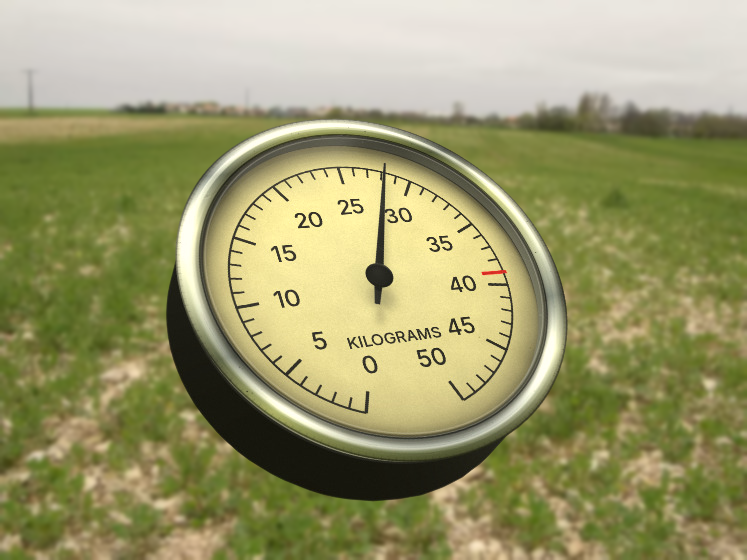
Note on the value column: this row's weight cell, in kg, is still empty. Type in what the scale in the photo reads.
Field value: 28 kg
